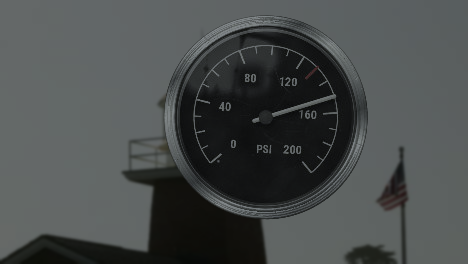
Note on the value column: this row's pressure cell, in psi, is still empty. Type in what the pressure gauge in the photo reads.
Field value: 150 psi
